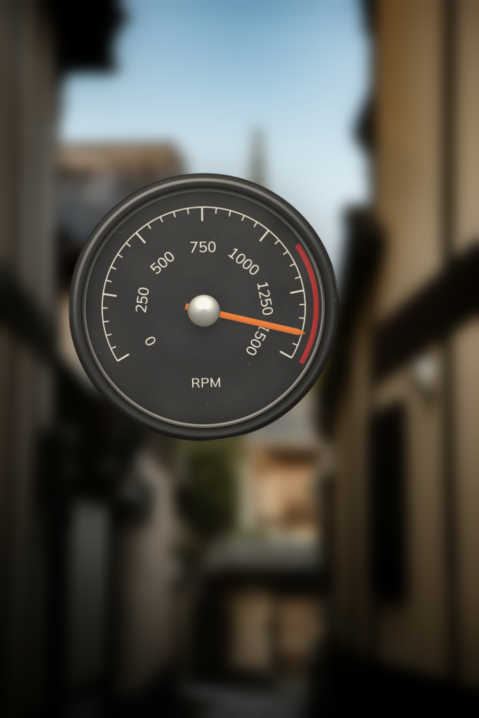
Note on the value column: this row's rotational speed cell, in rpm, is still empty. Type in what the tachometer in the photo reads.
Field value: 1400 rpm
